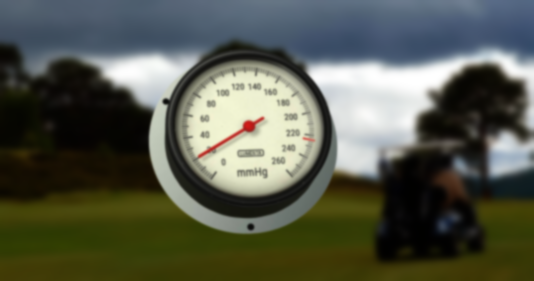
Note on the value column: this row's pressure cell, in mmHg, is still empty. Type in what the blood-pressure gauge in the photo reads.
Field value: 20 mmHg
